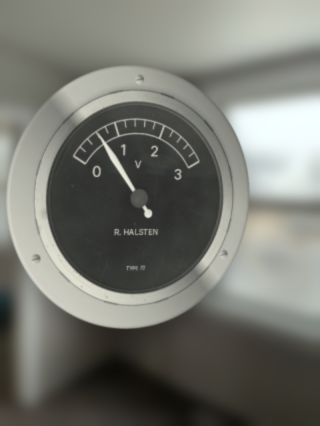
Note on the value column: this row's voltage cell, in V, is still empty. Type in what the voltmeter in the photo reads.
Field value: 0.6 V
